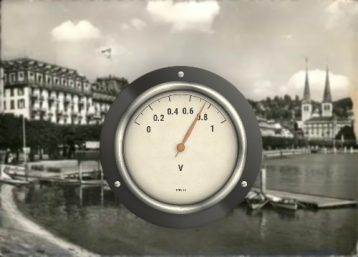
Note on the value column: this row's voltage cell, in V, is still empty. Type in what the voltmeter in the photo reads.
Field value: 0.75 V
